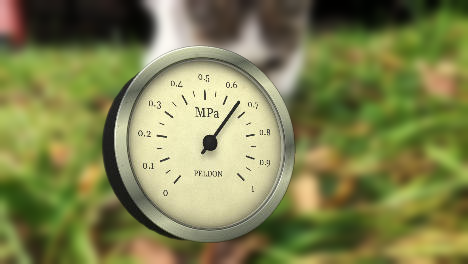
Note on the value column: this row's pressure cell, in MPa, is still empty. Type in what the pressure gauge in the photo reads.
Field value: 0.65 MPa
